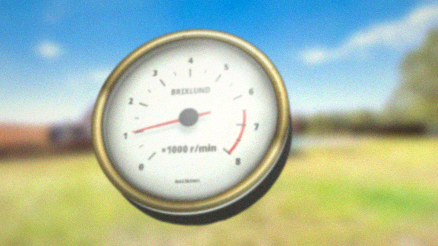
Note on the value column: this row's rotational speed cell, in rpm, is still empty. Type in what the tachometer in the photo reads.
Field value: 1000 rpm
